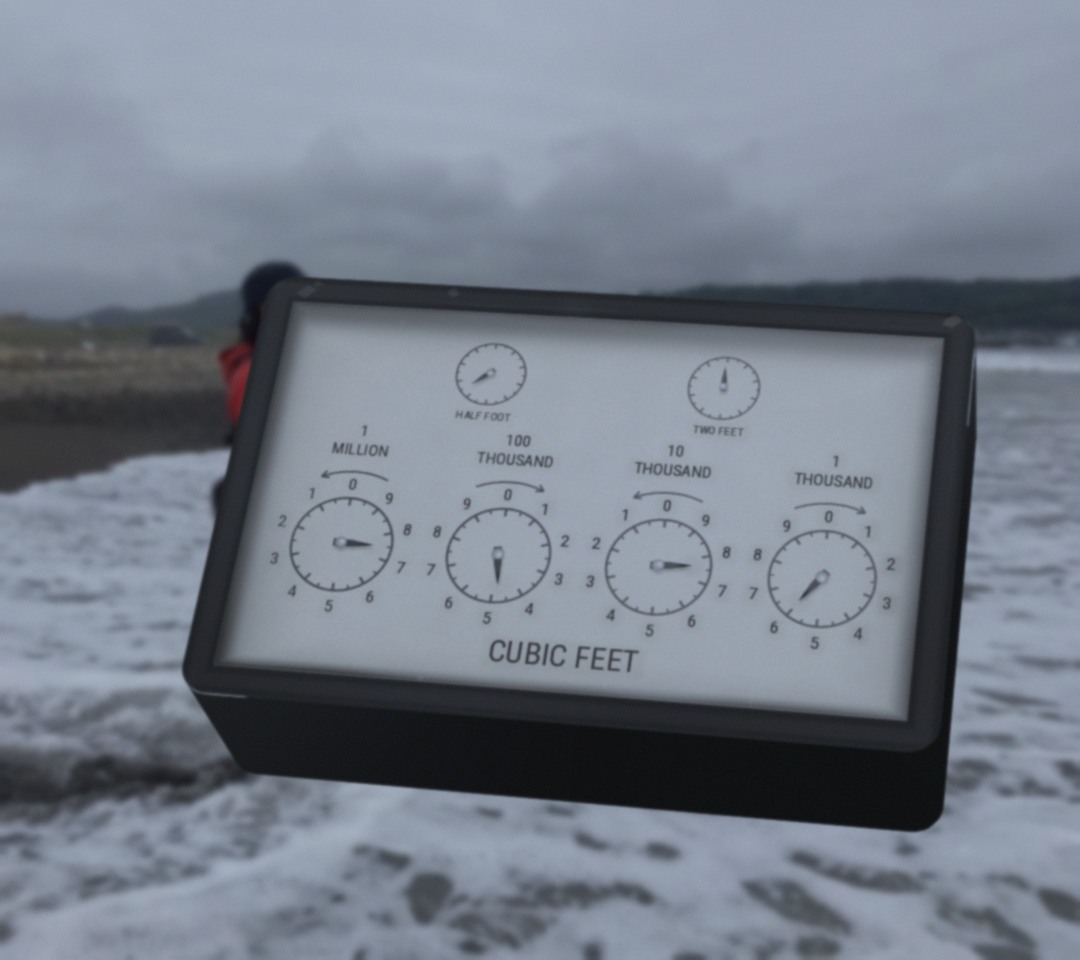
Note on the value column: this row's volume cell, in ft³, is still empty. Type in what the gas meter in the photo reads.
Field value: 747600 ft³
